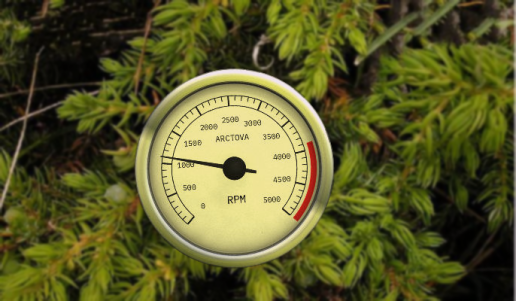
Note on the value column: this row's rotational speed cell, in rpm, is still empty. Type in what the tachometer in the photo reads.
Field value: 1100 rpm
